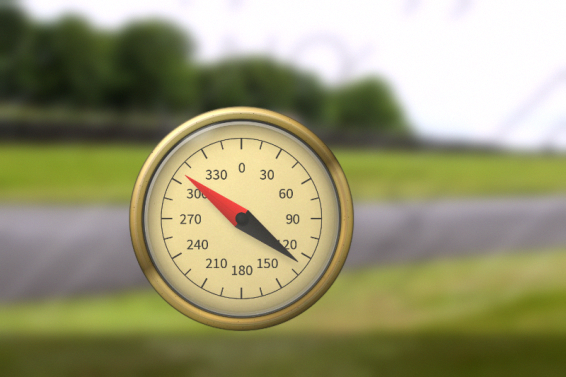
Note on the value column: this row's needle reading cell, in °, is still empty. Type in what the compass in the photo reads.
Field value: 307.5 °
